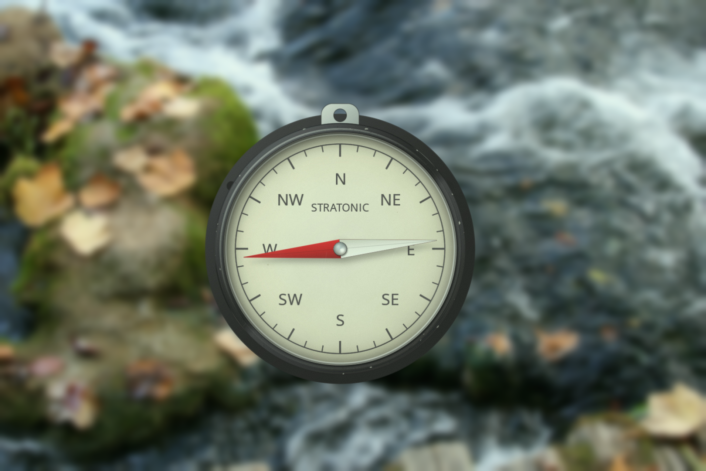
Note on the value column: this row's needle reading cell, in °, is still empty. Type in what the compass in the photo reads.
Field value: 265 °
